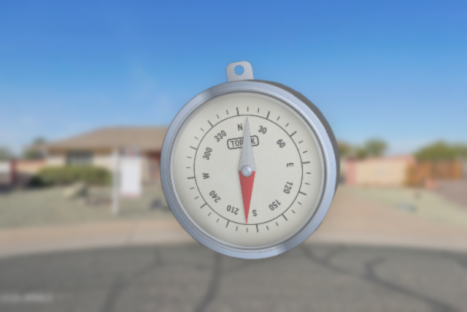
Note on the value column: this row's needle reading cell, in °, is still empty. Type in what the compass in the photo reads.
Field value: 190 °
